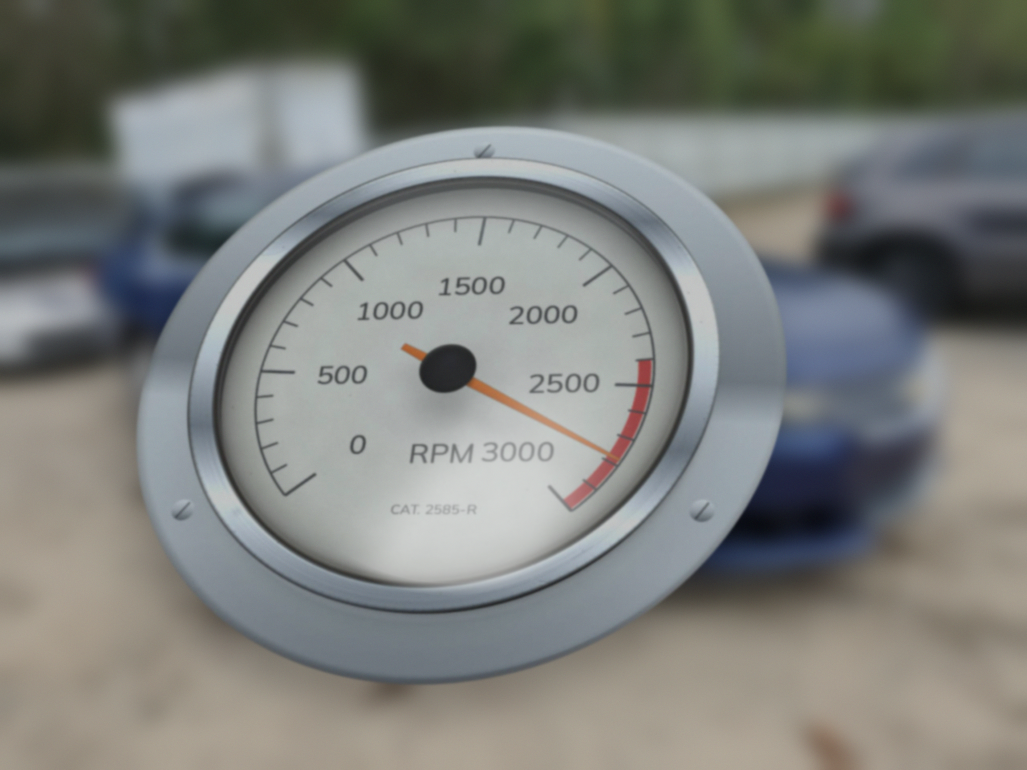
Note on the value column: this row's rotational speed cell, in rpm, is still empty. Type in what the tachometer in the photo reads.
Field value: 2800 rpm
